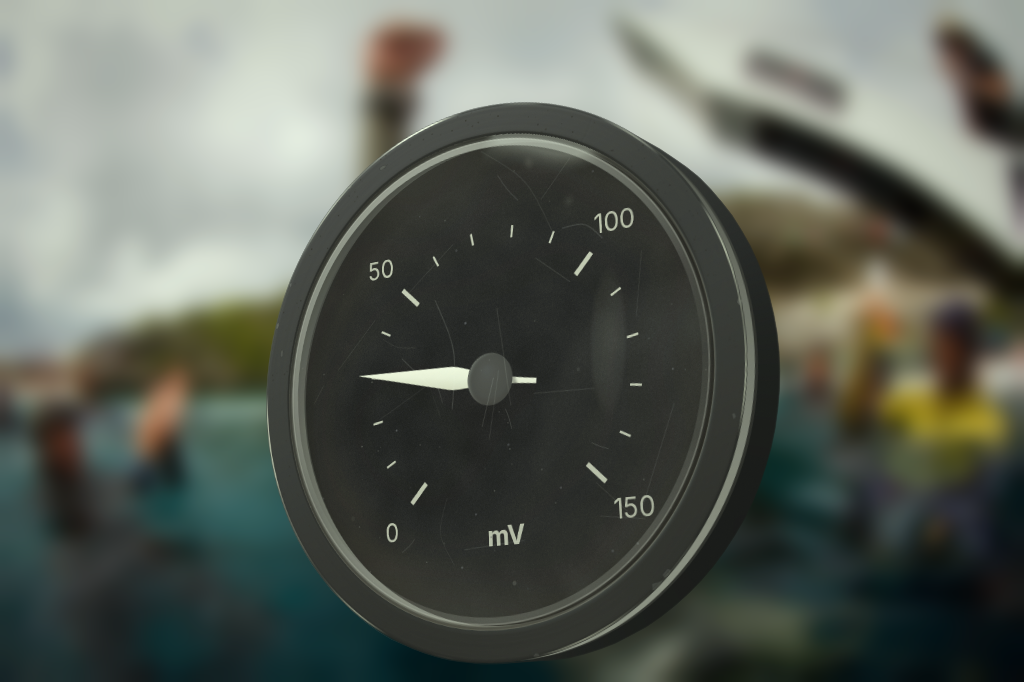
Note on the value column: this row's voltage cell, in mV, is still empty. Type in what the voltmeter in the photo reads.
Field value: 30 mV
